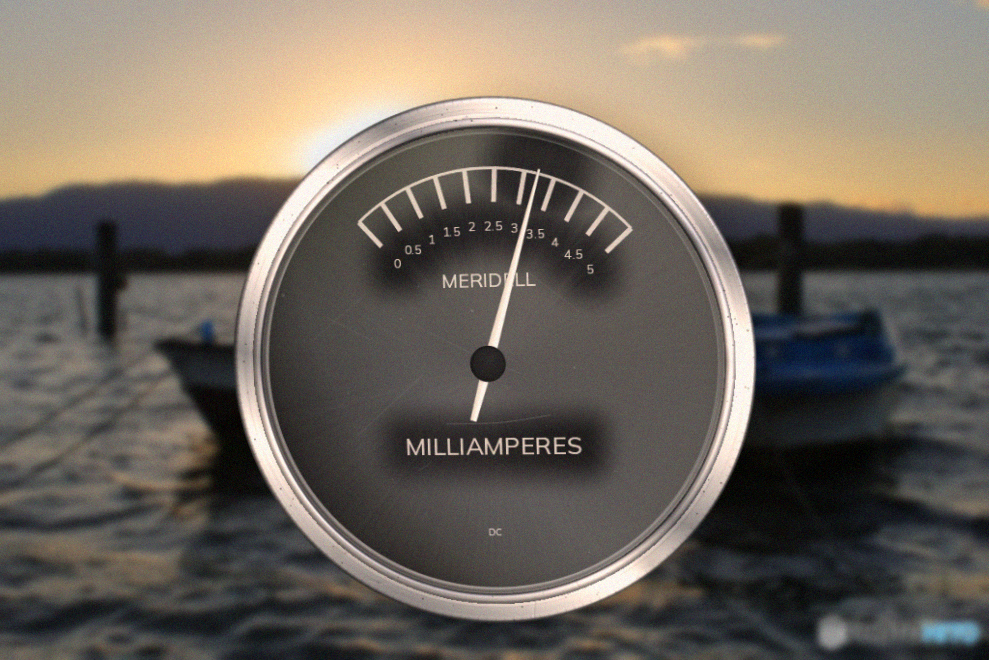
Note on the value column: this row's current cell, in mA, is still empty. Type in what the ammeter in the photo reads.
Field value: 3.25 mA
